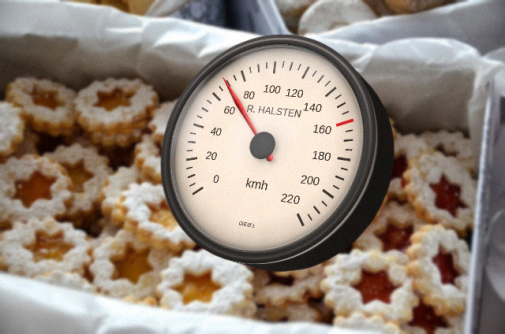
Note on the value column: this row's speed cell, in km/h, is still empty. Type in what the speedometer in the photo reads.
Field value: 70 km/h
